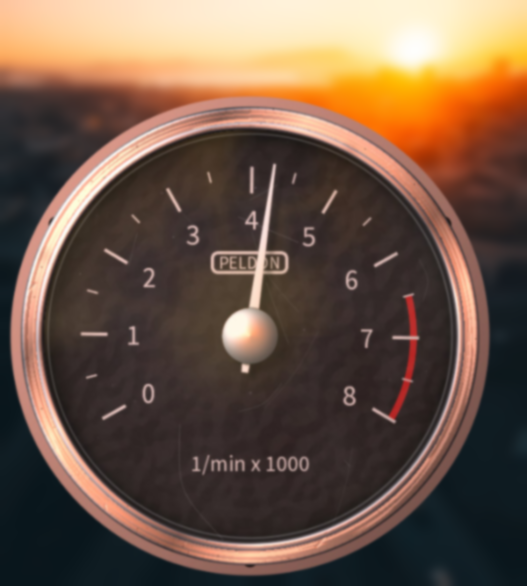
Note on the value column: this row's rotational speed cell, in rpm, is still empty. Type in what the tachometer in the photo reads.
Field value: 4250 rpm
